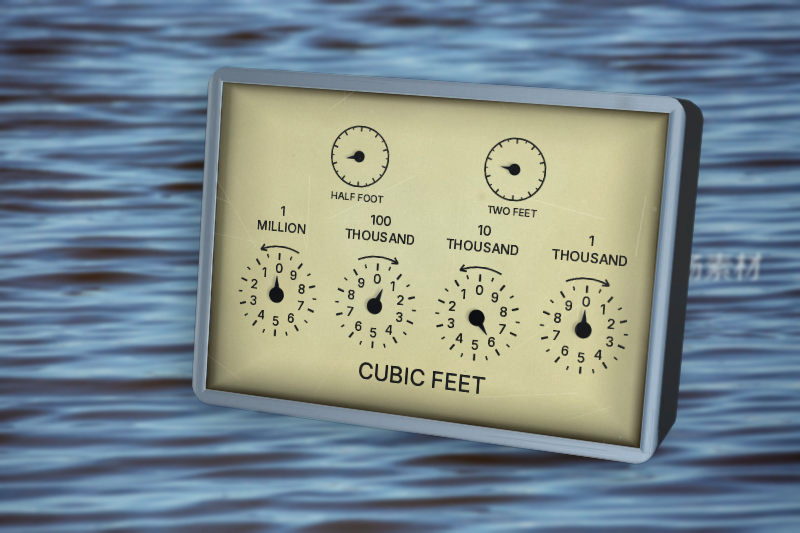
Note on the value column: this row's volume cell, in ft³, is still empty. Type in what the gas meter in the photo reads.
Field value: 6000 ft³
